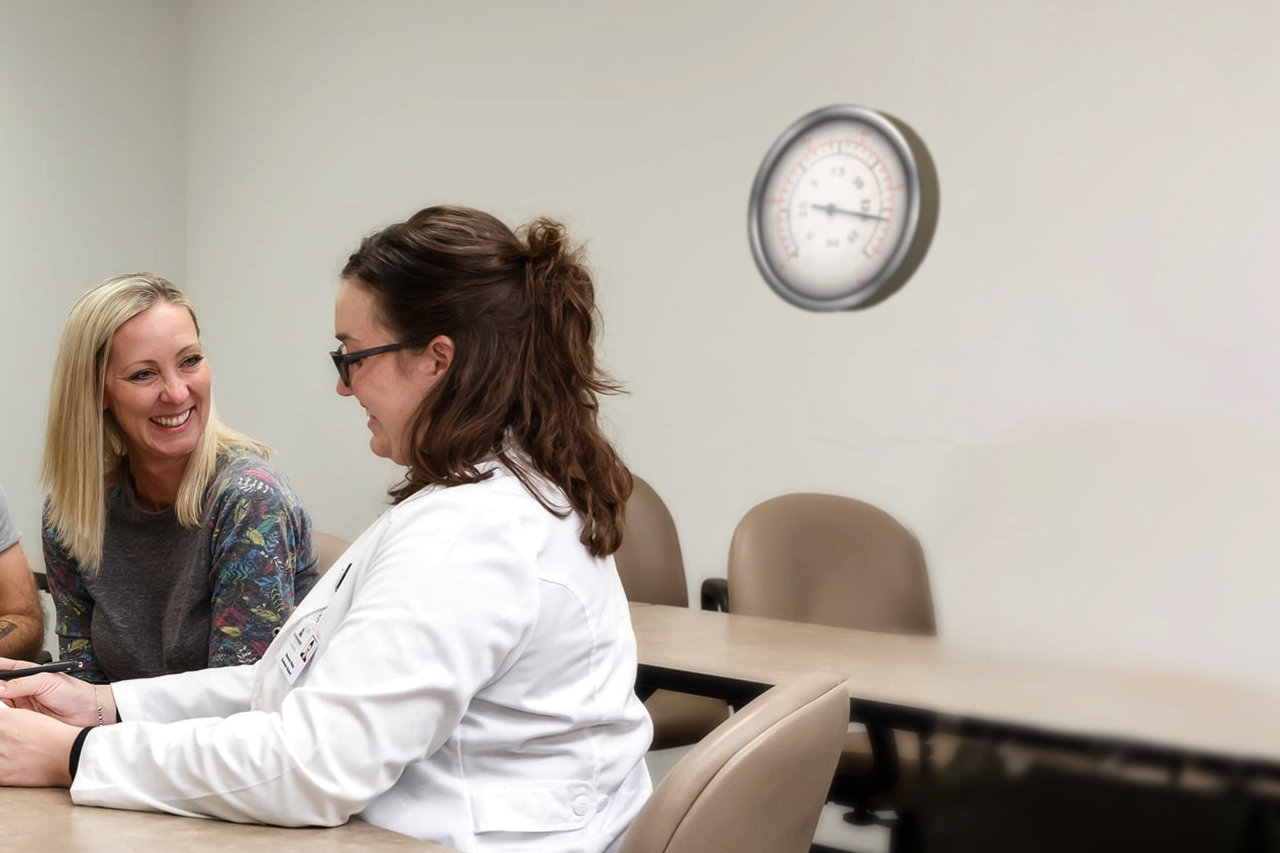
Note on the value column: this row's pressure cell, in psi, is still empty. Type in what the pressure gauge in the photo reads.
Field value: 13 psi
